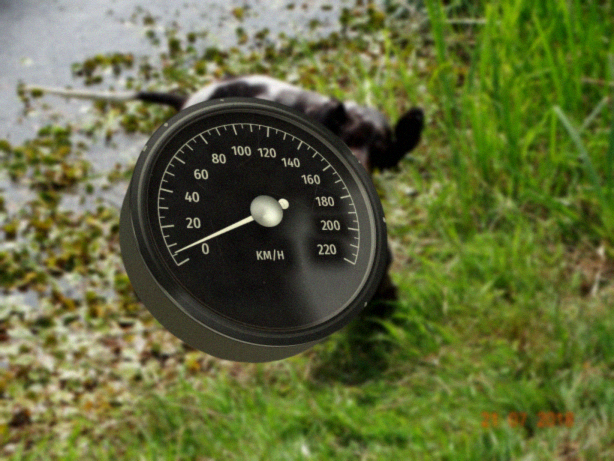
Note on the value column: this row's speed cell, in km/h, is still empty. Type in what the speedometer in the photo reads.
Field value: 5 km/h
